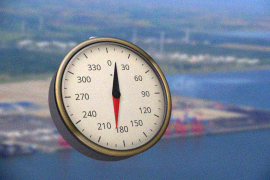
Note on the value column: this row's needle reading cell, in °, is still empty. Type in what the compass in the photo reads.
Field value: 190 °
